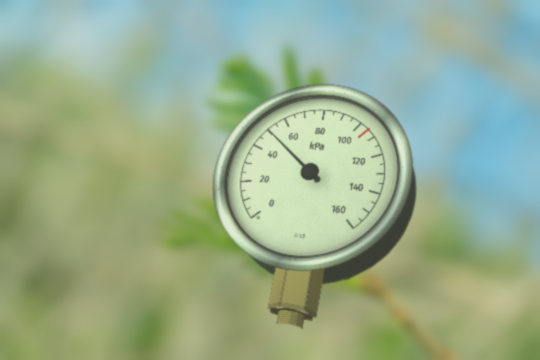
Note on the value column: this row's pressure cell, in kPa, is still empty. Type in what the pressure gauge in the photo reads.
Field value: 50 kPa
